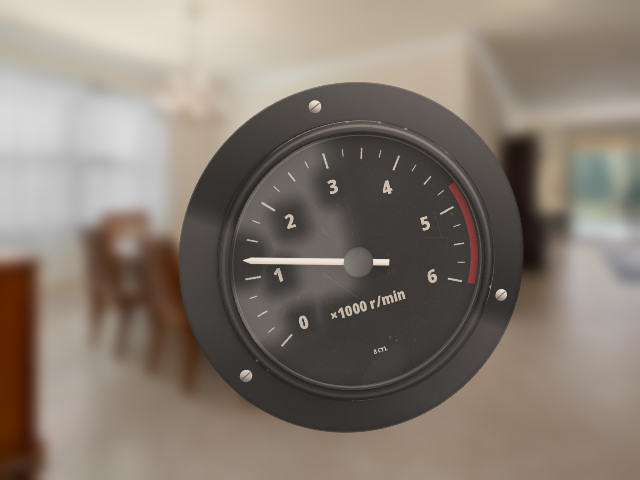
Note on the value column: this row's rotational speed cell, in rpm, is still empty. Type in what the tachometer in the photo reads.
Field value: 1250 rpm
